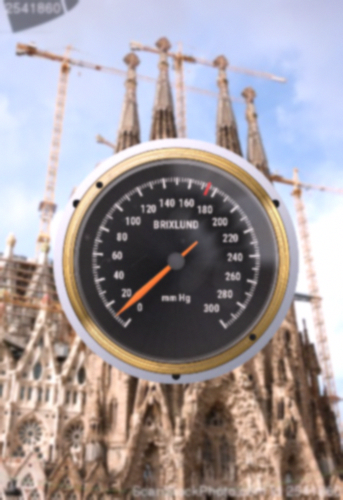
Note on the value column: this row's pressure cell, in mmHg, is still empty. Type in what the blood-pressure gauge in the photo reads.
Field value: 10 mmHg
